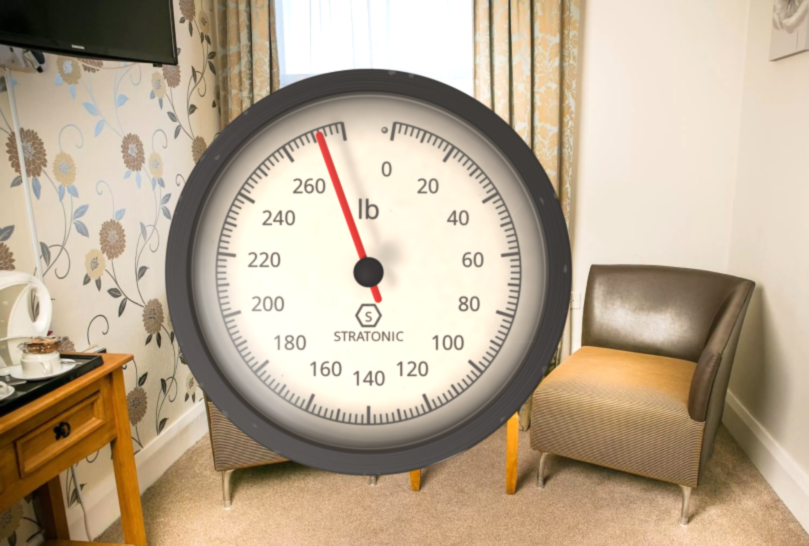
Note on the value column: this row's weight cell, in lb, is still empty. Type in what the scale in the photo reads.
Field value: 272 lb
